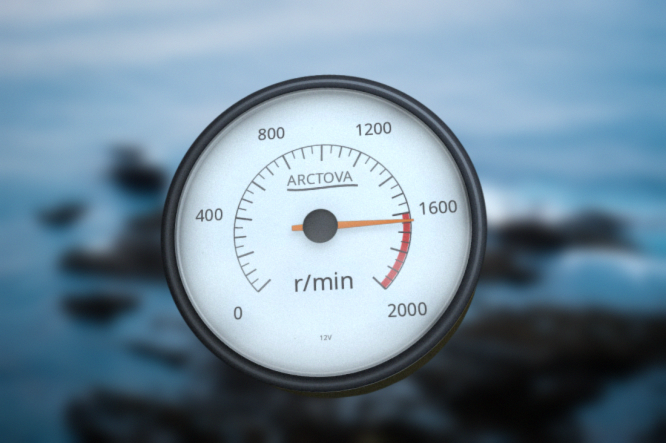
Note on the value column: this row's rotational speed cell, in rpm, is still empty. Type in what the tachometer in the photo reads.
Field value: 1650 rpm
